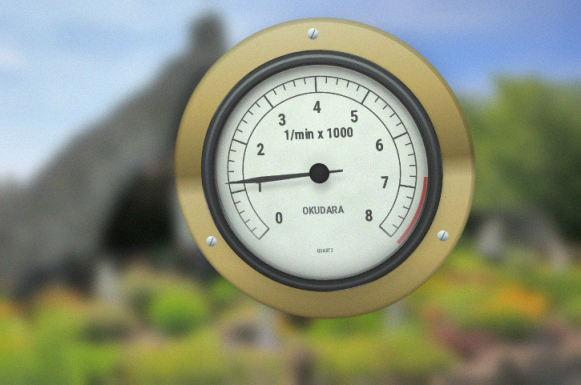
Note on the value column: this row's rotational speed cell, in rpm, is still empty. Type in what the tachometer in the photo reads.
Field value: 1200 rpm
